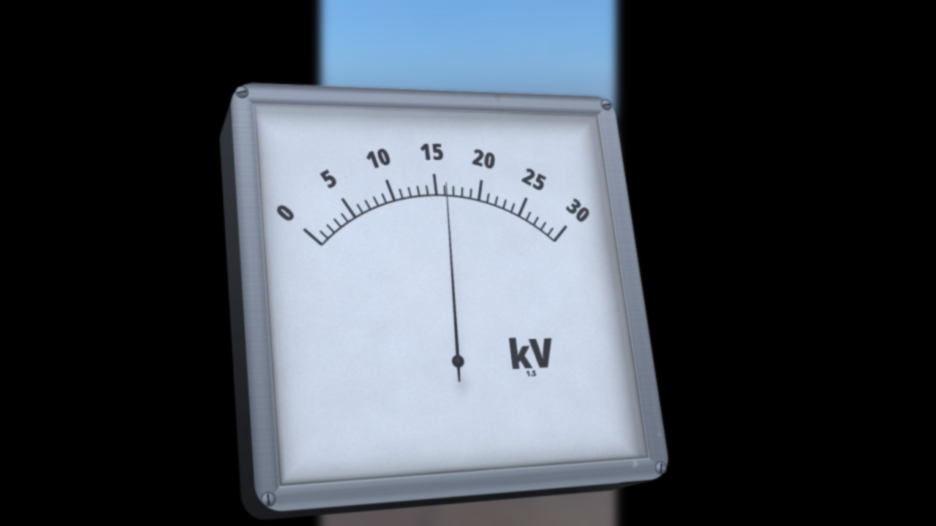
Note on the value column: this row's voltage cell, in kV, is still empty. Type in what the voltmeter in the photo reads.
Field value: 16 kV
